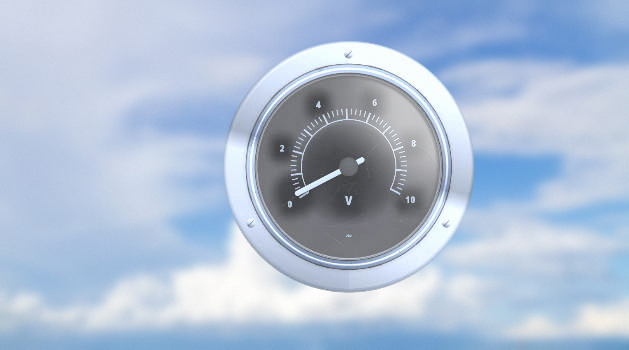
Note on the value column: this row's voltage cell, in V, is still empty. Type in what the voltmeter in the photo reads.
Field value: 0.2 V
